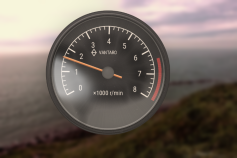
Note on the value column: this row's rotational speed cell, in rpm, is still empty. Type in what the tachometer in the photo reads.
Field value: 1600 rpm
